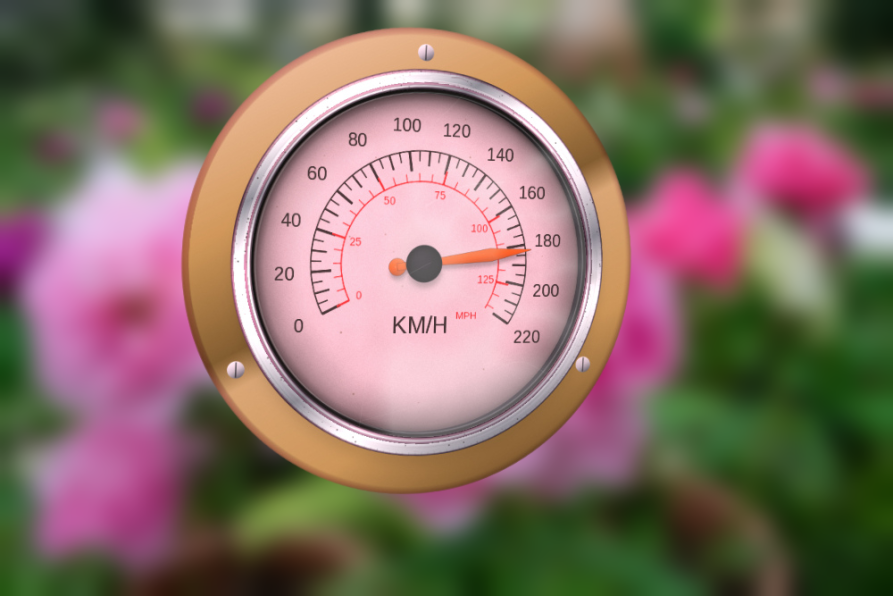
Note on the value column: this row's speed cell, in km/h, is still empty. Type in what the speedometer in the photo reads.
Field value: 182.5 km/h
